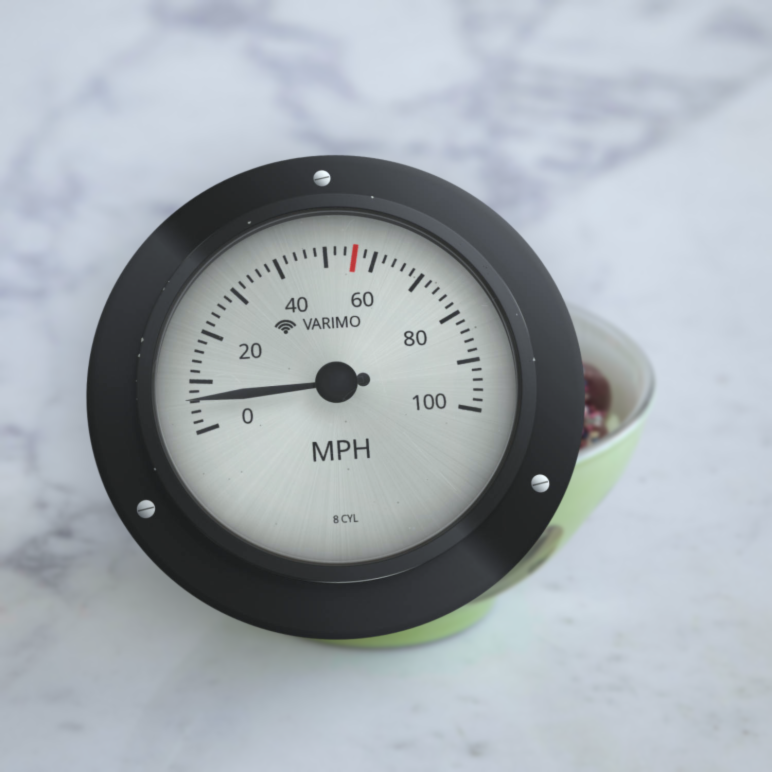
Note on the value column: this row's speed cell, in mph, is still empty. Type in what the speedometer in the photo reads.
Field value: 6 mph
